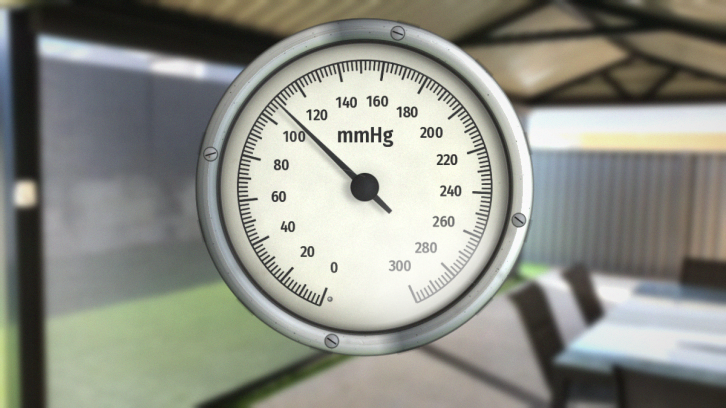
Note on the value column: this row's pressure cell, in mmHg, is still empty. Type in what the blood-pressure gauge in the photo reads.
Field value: 108 mmHg
